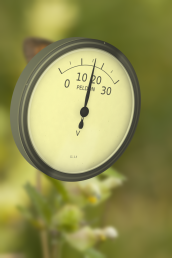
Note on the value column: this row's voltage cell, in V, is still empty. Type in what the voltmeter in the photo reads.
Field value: 15 V
